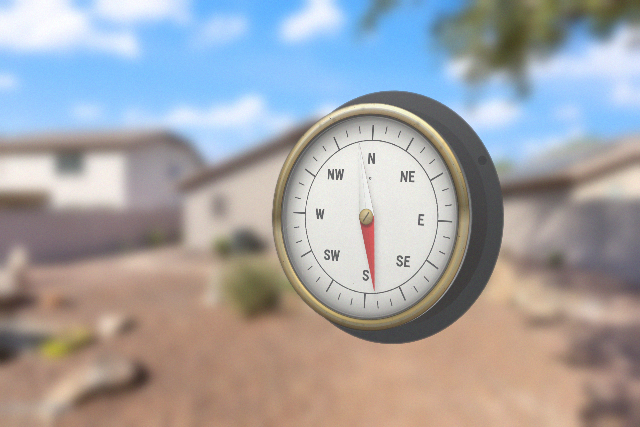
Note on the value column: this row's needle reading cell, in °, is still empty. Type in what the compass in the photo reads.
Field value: 170 °
